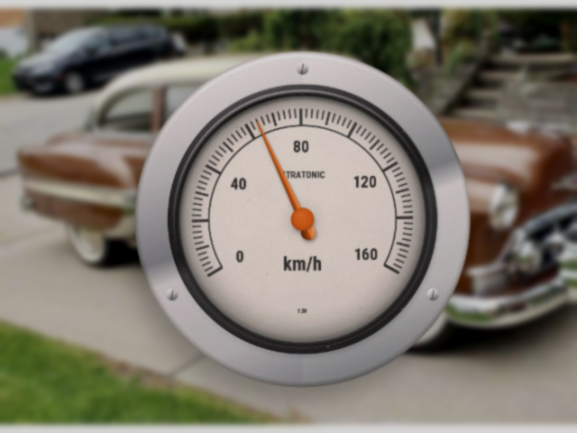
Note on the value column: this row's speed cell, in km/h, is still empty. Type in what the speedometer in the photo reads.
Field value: 64 km/h
